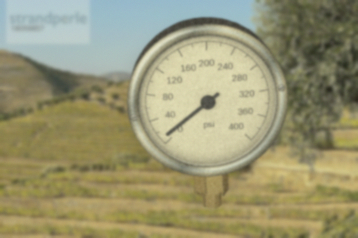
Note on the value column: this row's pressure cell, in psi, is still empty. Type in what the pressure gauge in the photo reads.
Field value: 10 psi
